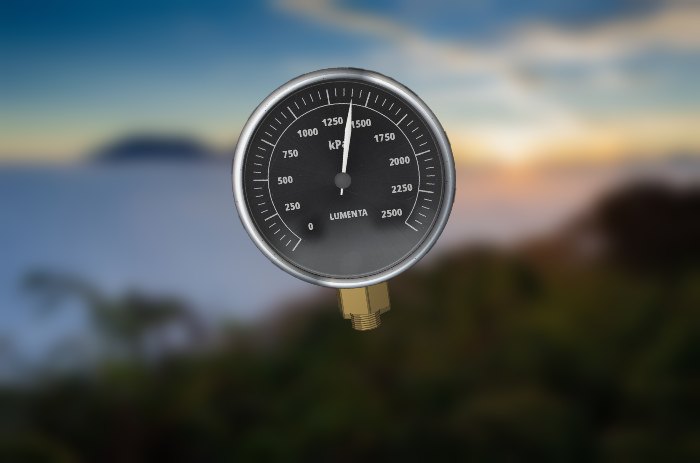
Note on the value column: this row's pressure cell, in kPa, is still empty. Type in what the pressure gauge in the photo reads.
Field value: 1400 kPa
